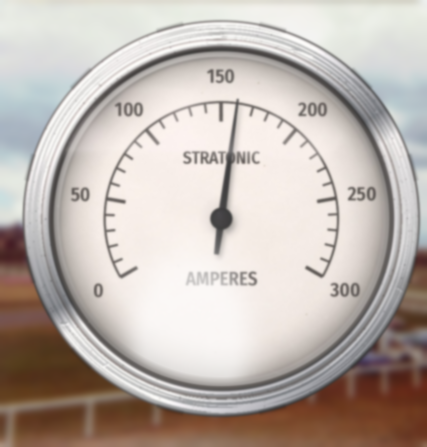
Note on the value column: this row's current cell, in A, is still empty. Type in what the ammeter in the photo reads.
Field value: 160 A
